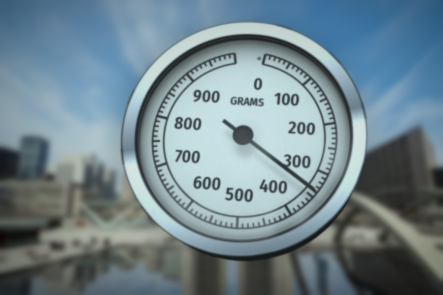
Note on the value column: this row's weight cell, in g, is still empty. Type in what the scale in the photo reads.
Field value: 340 g
